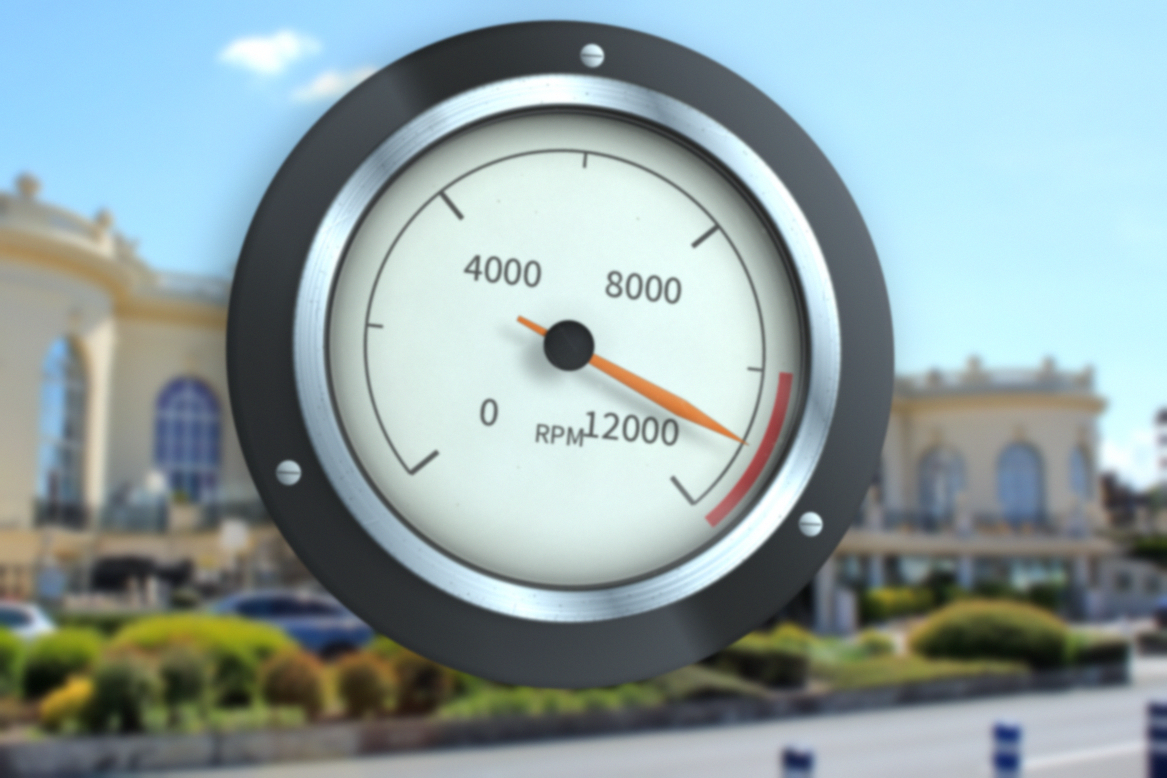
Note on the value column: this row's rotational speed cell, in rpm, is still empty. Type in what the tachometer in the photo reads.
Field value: 11000 rpm
